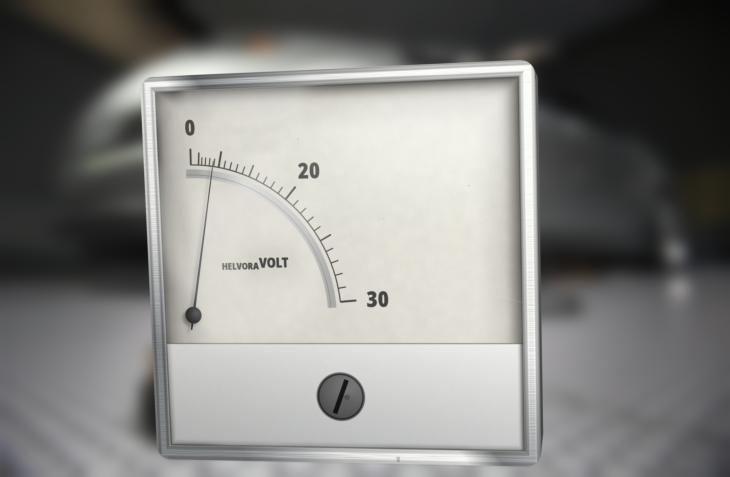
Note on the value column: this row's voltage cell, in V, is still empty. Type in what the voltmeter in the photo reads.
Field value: 9 V
